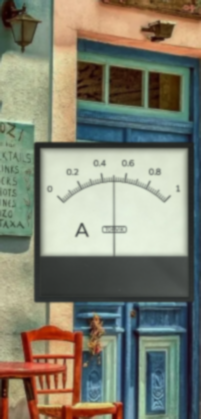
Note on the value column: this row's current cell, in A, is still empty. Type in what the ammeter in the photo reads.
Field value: 0.5 A
